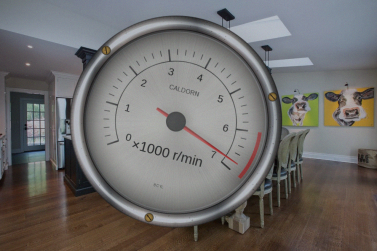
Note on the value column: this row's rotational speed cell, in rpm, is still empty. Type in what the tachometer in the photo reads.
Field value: 6800 rpm
